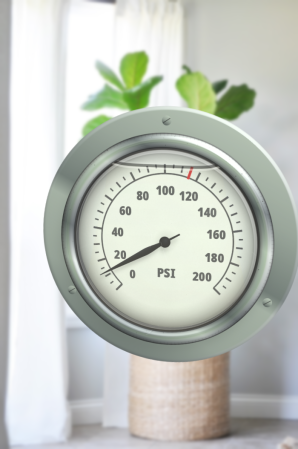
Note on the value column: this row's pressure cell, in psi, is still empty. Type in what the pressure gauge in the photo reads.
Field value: 12.5 psi
